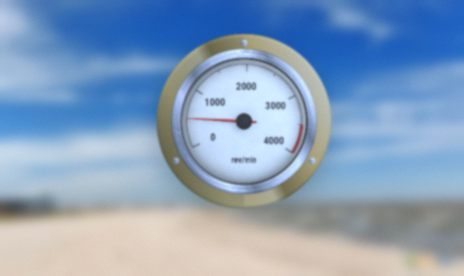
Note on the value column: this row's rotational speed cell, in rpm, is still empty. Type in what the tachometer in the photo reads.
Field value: 500 rpm
